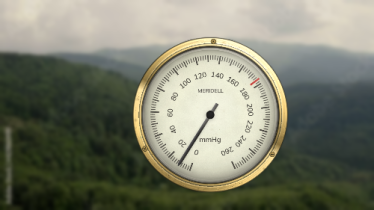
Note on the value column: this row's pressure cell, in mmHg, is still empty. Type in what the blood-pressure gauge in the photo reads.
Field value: 10 mmHg
